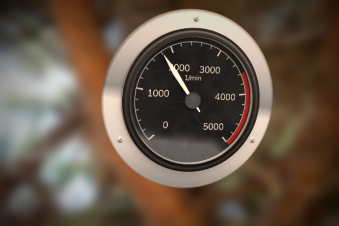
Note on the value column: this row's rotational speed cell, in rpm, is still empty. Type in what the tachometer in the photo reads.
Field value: 1800 rpm
